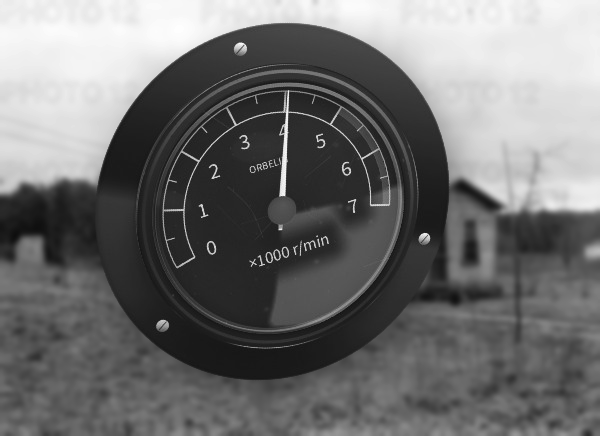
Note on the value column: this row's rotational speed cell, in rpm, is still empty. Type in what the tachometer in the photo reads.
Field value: 4000 rpm
